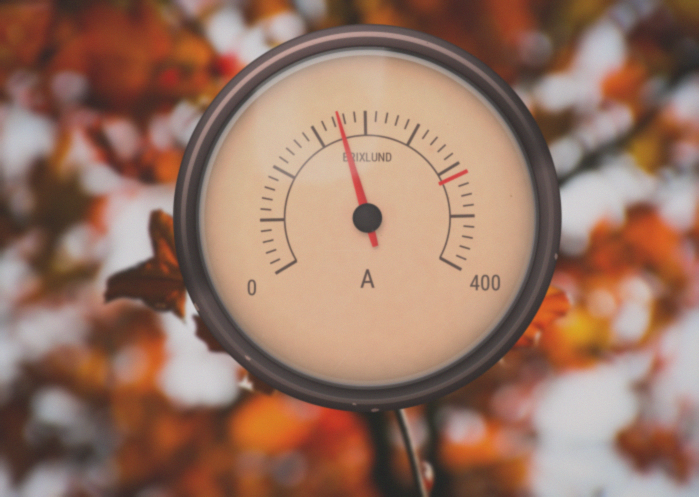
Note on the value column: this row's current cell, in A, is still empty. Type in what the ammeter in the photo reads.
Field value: 175 A
